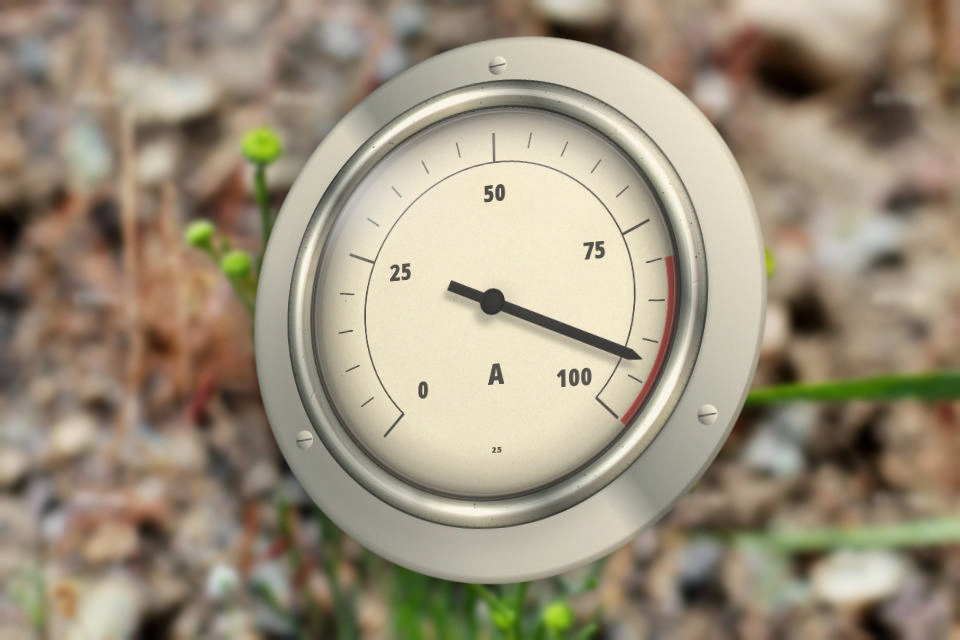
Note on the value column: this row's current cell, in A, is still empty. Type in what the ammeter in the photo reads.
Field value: 92.5 A
